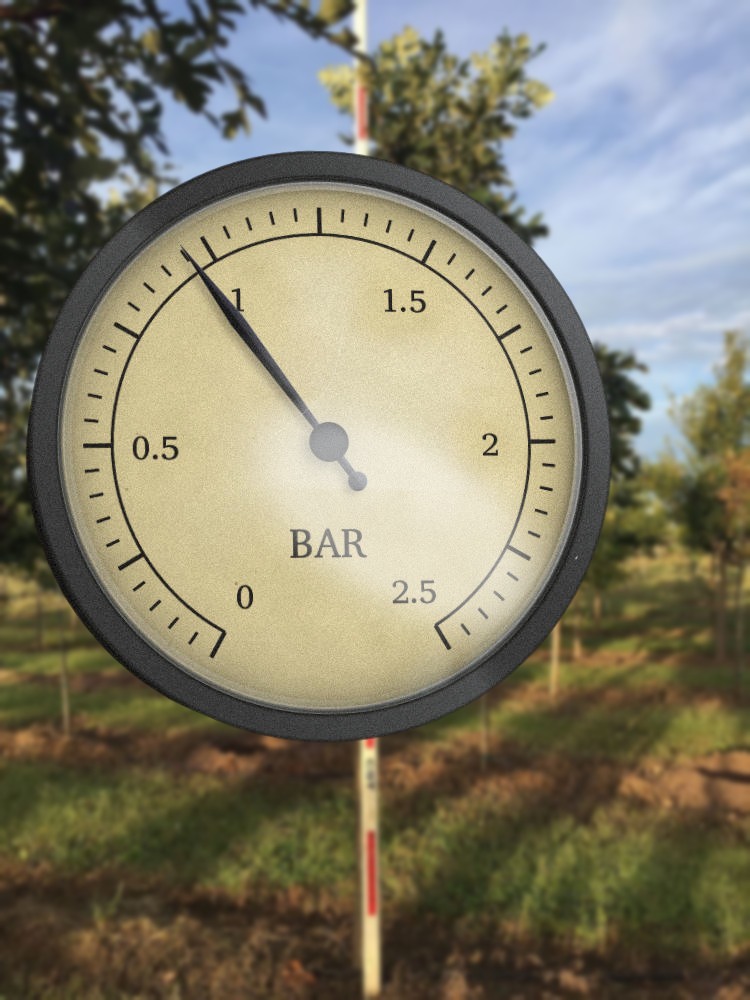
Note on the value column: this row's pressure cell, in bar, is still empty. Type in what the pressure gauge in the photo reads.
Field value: 0.95 bar
